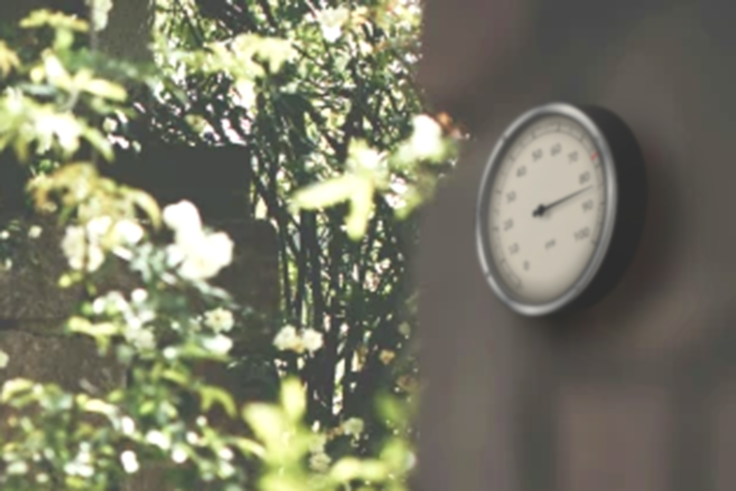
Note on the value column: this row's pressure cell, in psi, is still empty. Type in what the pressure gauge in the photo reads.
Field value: 85 psi
